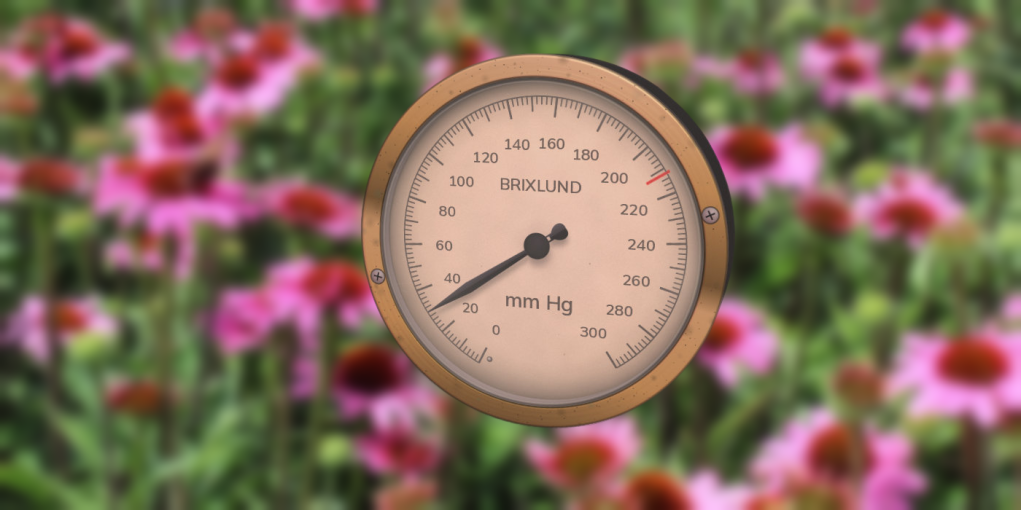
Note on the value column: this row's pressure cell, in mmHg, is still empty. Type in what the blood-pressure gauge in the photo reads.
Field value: 30 mmHg
